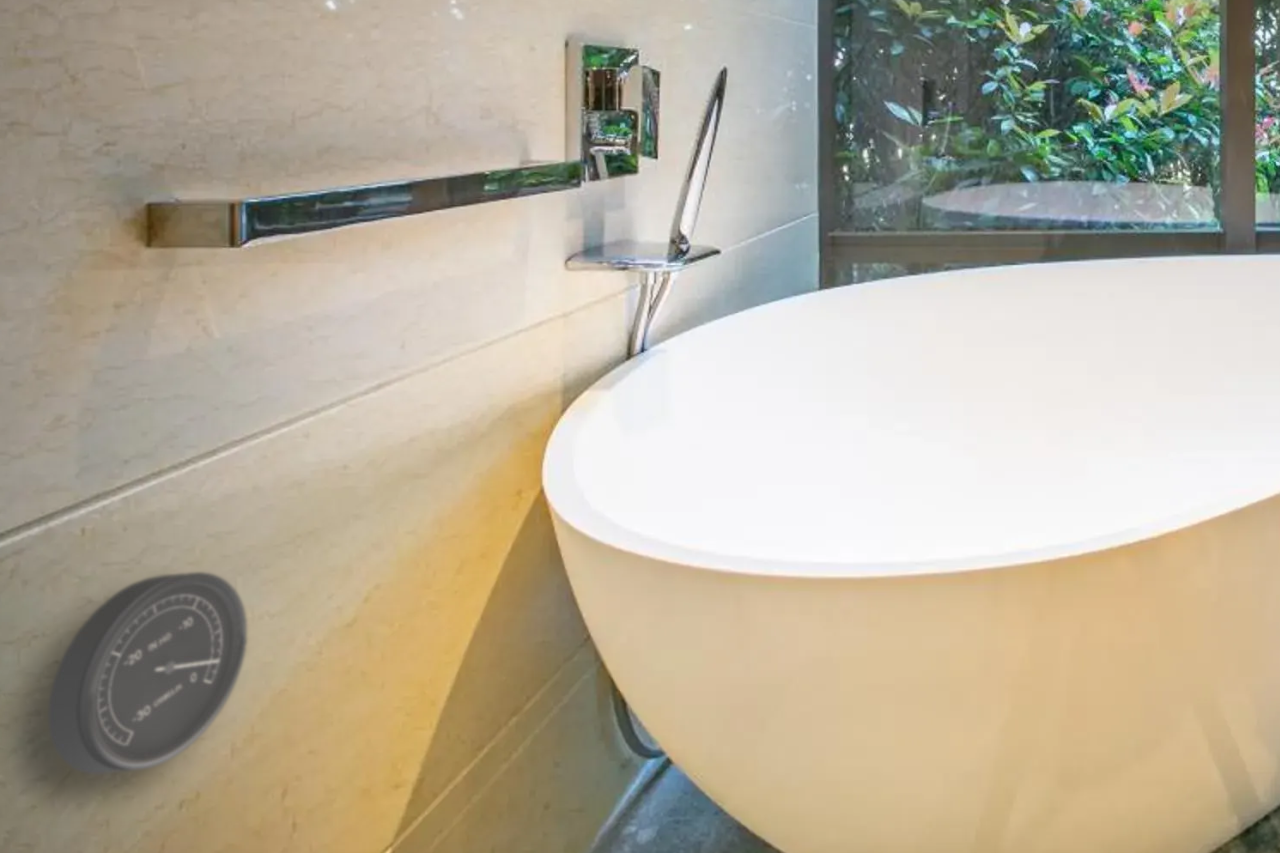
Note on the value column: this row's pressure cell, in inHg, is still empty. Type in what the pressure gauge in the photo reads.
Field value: -2 inHg
